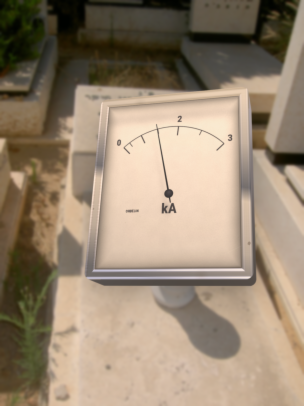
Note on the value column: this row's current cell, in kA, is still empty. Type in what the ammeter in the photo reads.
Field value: 1.5 kA
